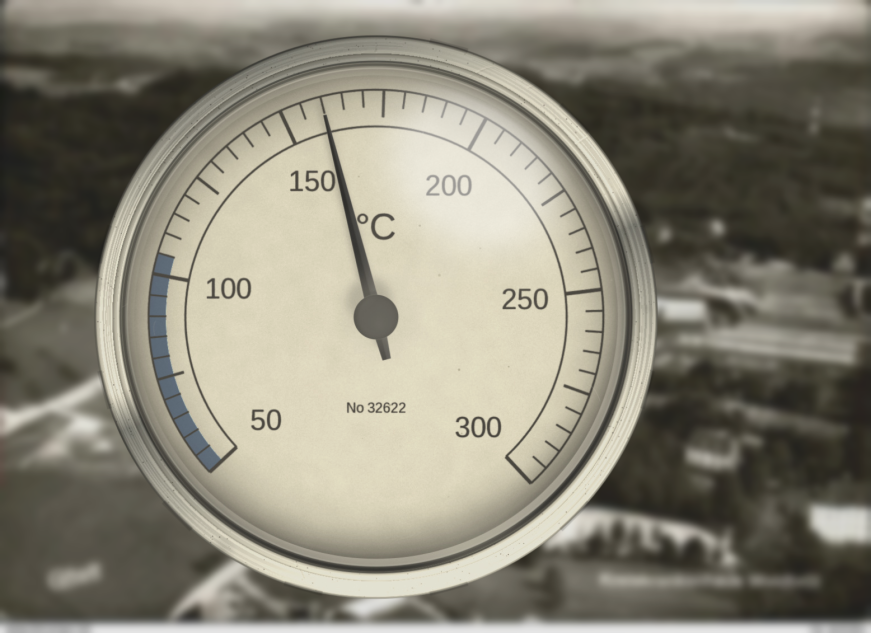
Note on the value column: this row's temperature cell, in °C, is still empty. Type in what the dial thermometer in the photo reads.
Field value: 160 °C
